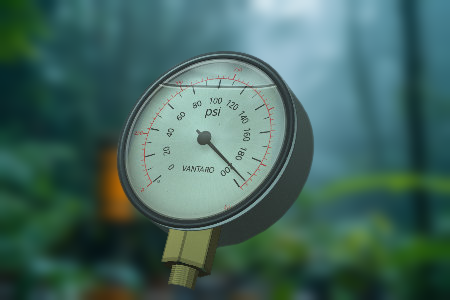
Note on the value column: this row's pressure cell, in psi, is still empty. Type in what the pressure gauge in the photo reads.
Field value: 195 psi
